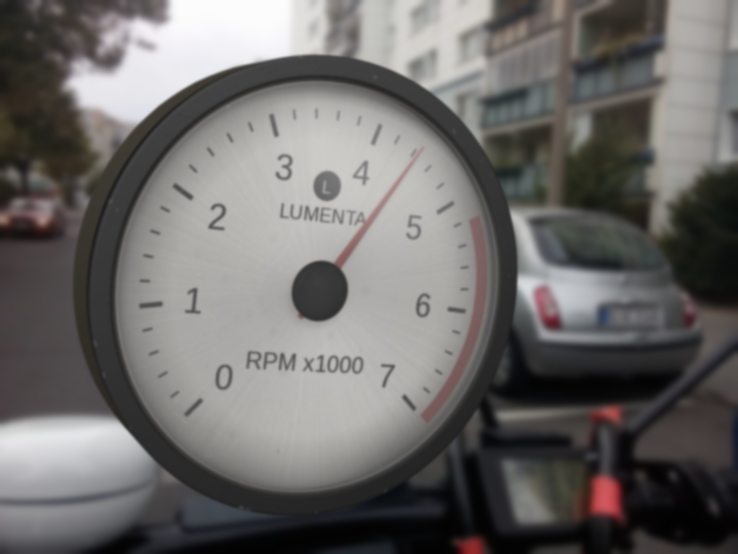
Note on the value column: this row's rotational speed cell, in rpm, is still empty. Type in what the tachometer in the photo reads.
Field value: 4400 rpm
